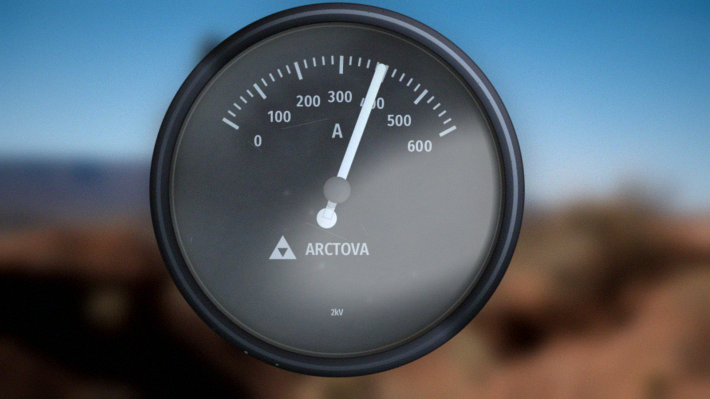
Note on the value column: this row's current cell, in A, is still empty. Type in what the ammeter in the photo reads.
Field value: 390 A
